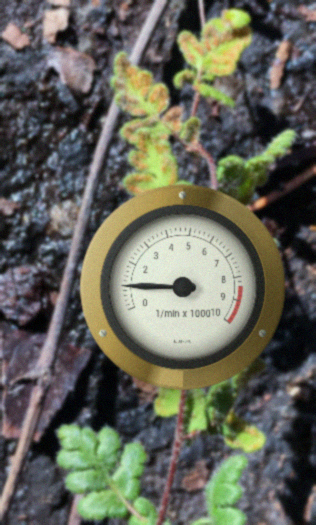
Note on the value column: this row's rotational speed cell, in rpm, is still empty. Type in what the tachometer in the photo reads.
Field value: 1000 rpm
